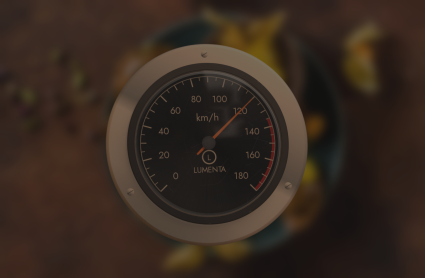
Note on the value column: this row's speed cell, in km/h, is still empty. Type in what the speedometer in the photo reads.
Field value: 120 km/h
